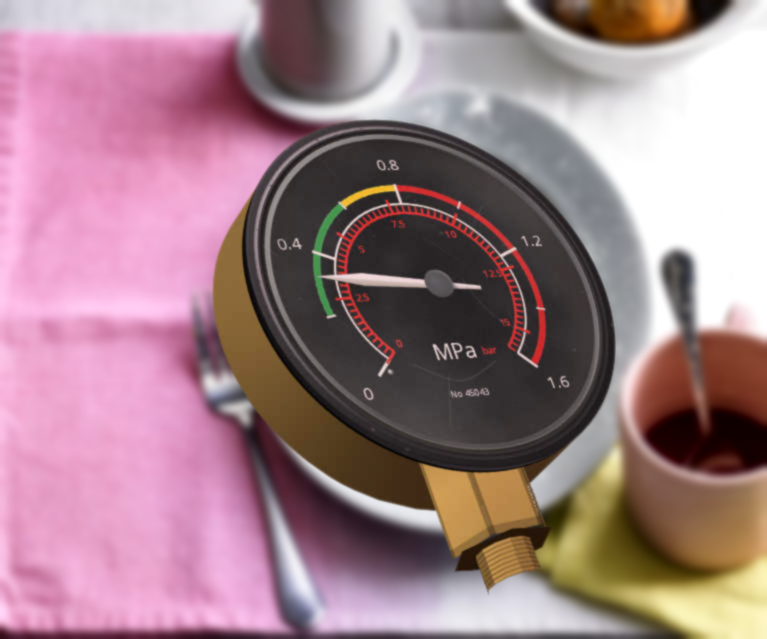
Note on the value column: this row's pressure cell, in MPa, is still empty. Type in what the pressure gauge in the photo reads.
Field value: 0.3 MPa
